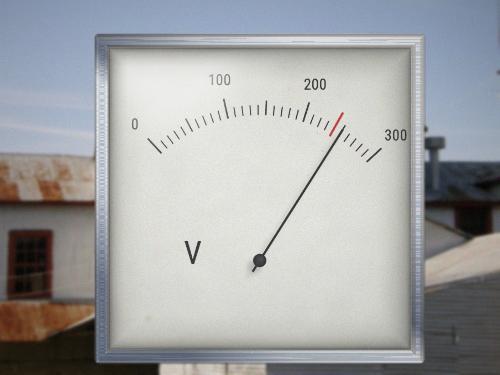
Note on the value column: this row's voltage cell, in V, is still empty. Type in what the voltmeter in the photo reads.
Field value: 250 V
